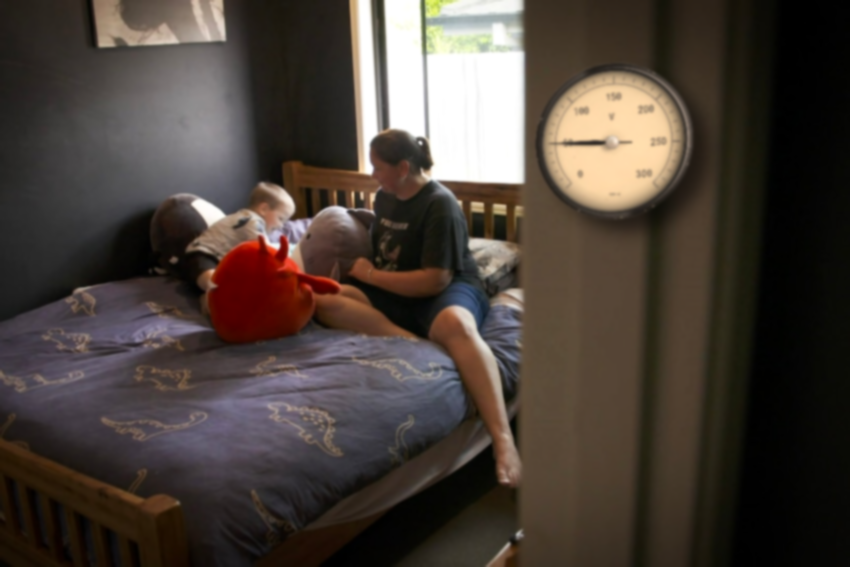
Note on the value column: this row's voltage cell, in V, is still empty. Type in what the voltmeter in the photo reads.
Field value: 50 V
